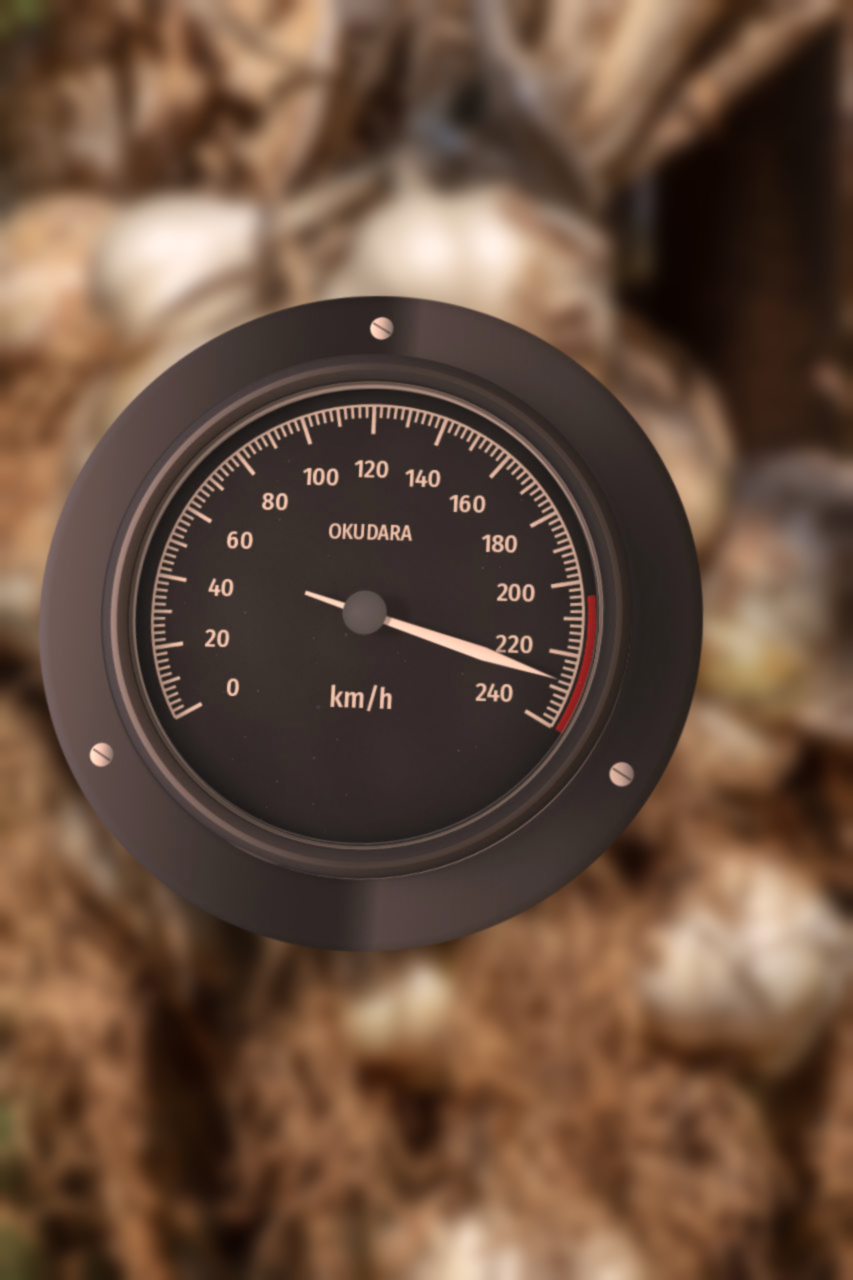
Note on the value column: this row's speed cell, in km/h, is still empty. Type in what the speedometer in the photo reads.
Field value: 228 km/h
